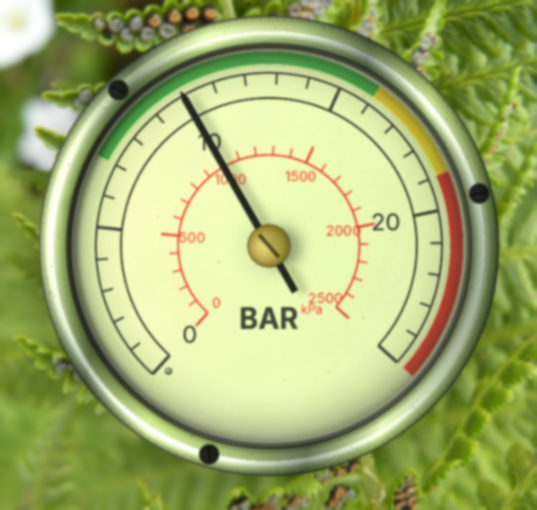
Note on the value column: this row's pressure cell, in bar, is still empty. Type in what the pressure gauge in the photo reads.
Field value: 10 bar
